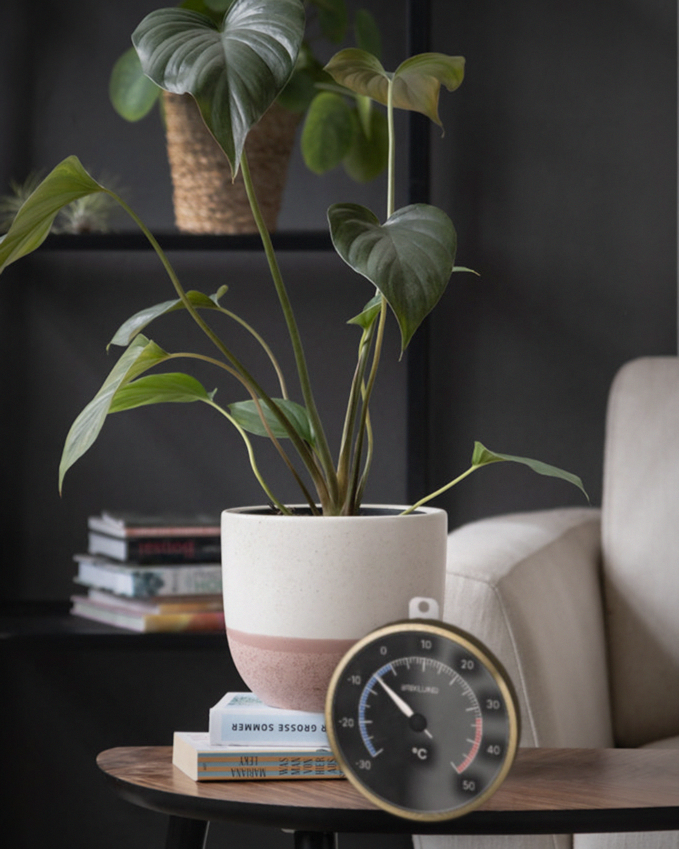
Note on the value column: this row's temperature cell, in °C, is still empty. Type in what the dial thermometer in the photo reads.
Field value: -5 °C
